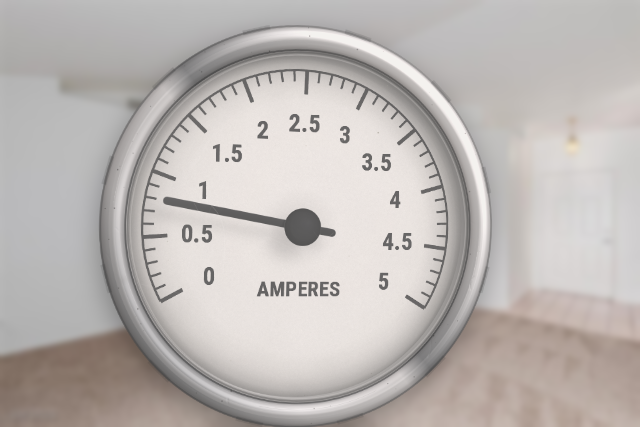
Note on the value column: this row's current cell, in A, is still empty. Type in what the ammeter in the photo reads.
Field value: 0.8 A
